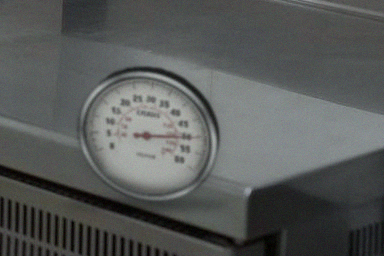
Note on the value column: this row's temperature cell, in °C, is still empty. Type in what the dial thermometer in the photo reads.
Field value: 50 °C
